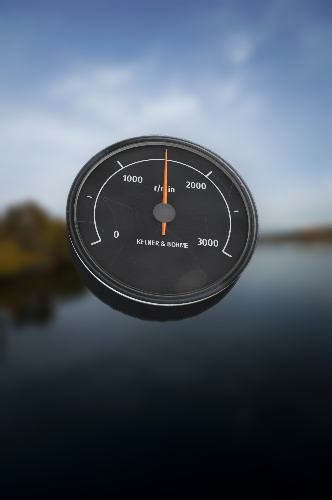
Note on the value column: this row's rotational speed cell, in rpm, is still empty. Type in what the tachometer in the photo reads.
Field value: 1500 rpm
